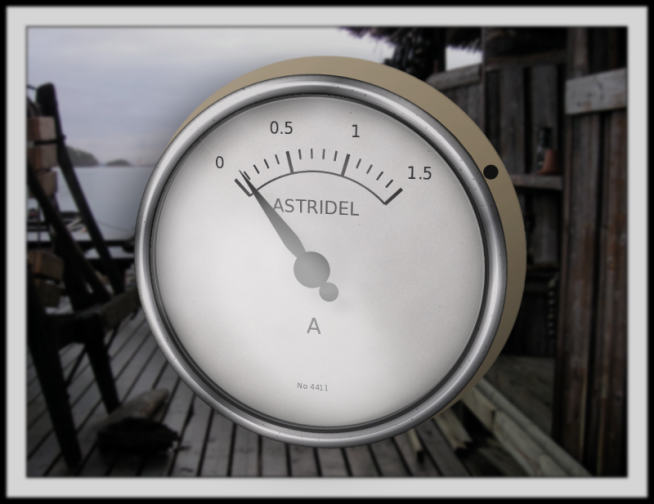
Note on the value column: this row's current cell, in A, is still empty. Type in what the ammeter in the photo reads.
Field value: 0.1 A
